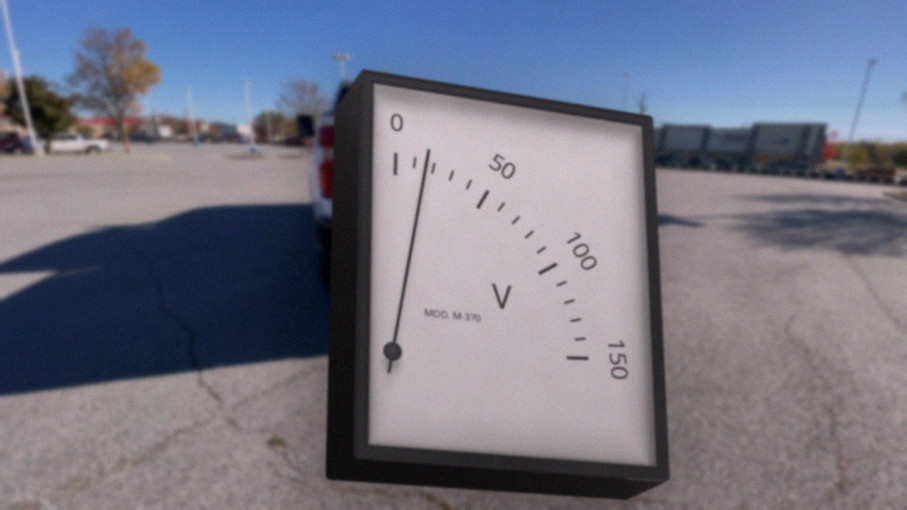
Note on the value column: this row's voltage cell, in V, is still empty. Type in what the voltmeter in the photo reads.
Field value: 15 V
